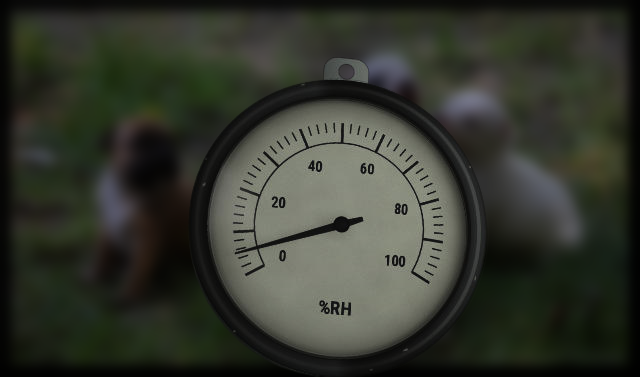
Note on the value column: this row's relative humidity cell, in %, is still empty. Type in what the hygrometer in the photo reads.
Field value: 5 %
